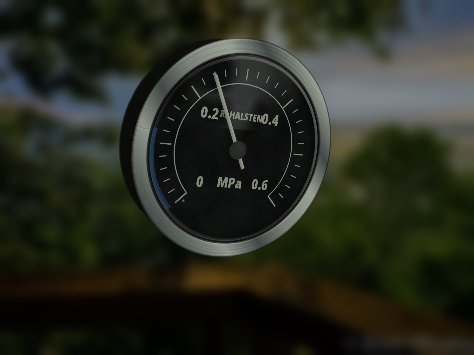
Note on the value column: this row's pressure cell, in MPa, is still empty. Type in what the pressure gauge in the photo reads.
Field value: 0.24 MPa
